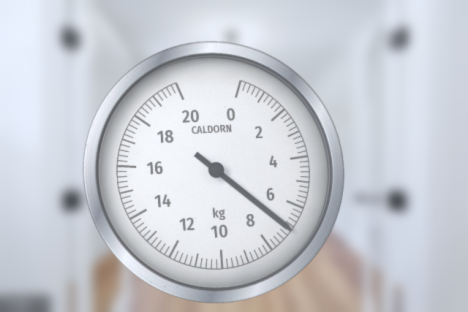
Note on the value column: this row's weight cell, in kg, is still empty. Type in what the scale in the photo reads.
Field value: 7 kg
